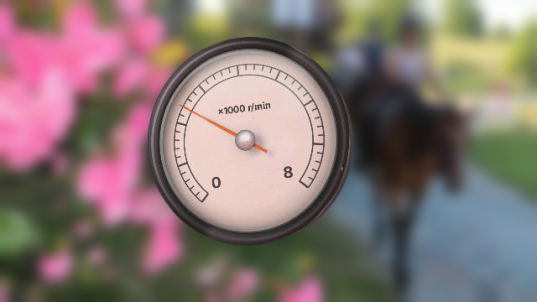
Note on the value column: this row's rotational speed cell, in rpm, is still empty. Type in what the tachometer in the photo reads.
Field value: 2400 rpm
